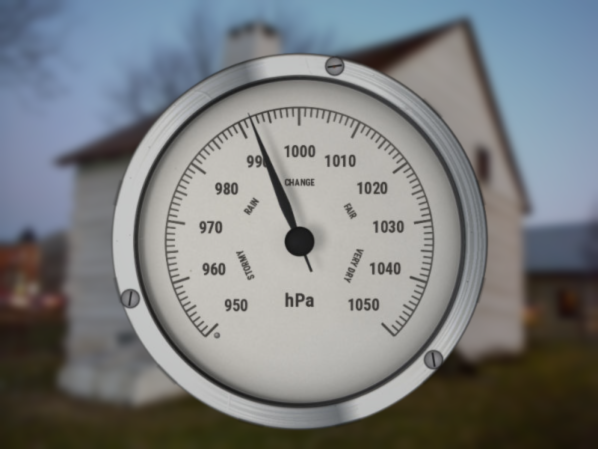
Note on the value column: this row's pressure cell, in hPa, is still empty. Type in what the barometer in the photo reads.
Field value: 992 hPa
